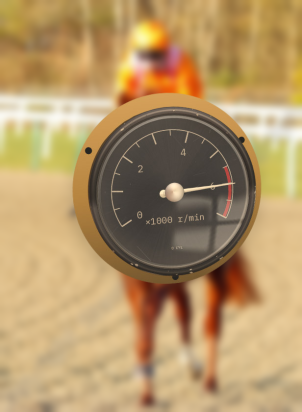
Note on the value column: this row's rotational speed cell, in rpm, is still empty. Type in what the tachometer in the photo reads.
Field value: 6000 rpm
